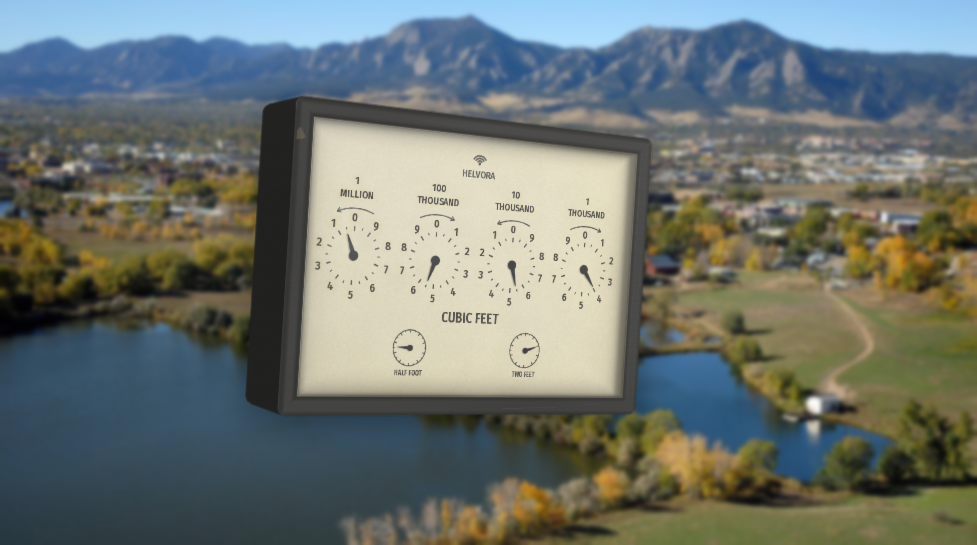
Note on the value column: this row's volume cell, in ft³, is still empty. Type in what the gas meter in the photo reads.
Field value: 55400 ft³
